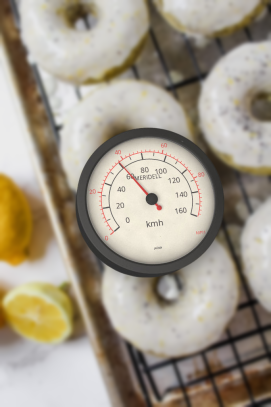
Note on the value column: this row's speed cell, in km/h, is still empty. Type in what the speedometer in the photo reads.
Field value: 60 km/h
